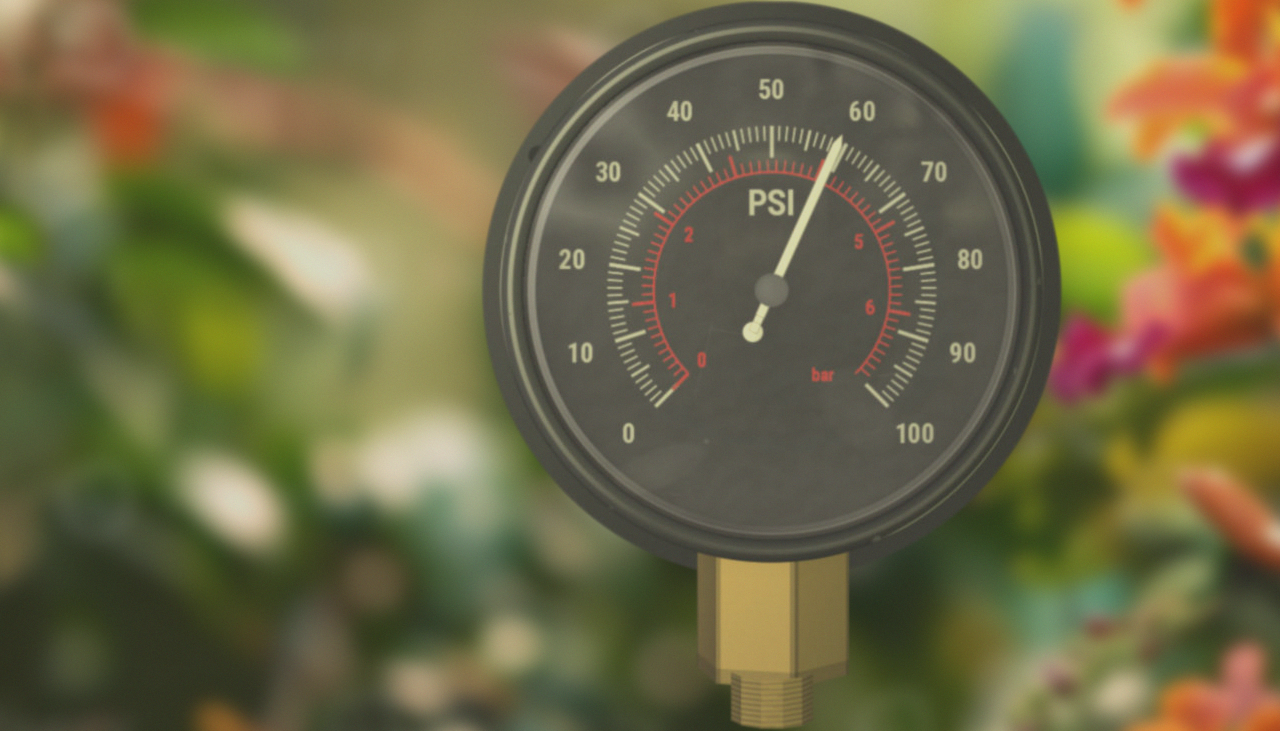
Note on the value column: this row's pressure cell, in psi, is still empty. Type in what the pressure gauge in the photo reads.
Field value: 59 psi
